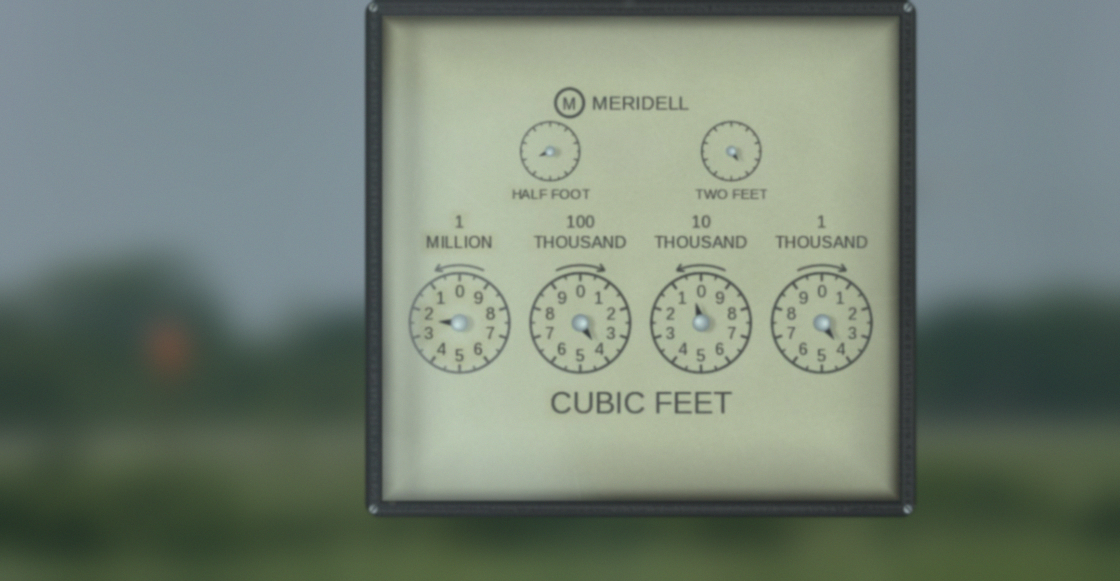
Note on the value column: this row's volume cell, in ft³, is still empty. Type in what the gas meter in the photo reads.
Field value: 240400 ft³
